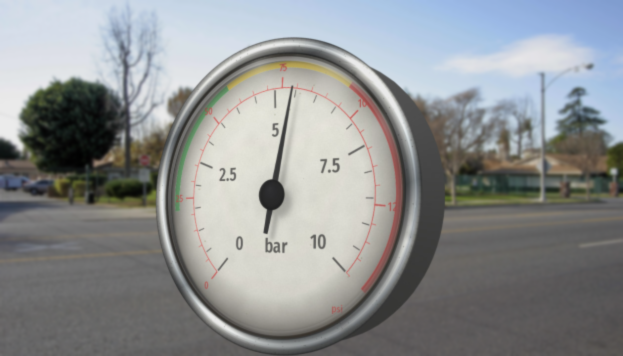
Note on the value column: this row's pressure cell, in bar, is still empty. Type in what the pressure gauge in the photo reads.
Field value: 5.5 bar
